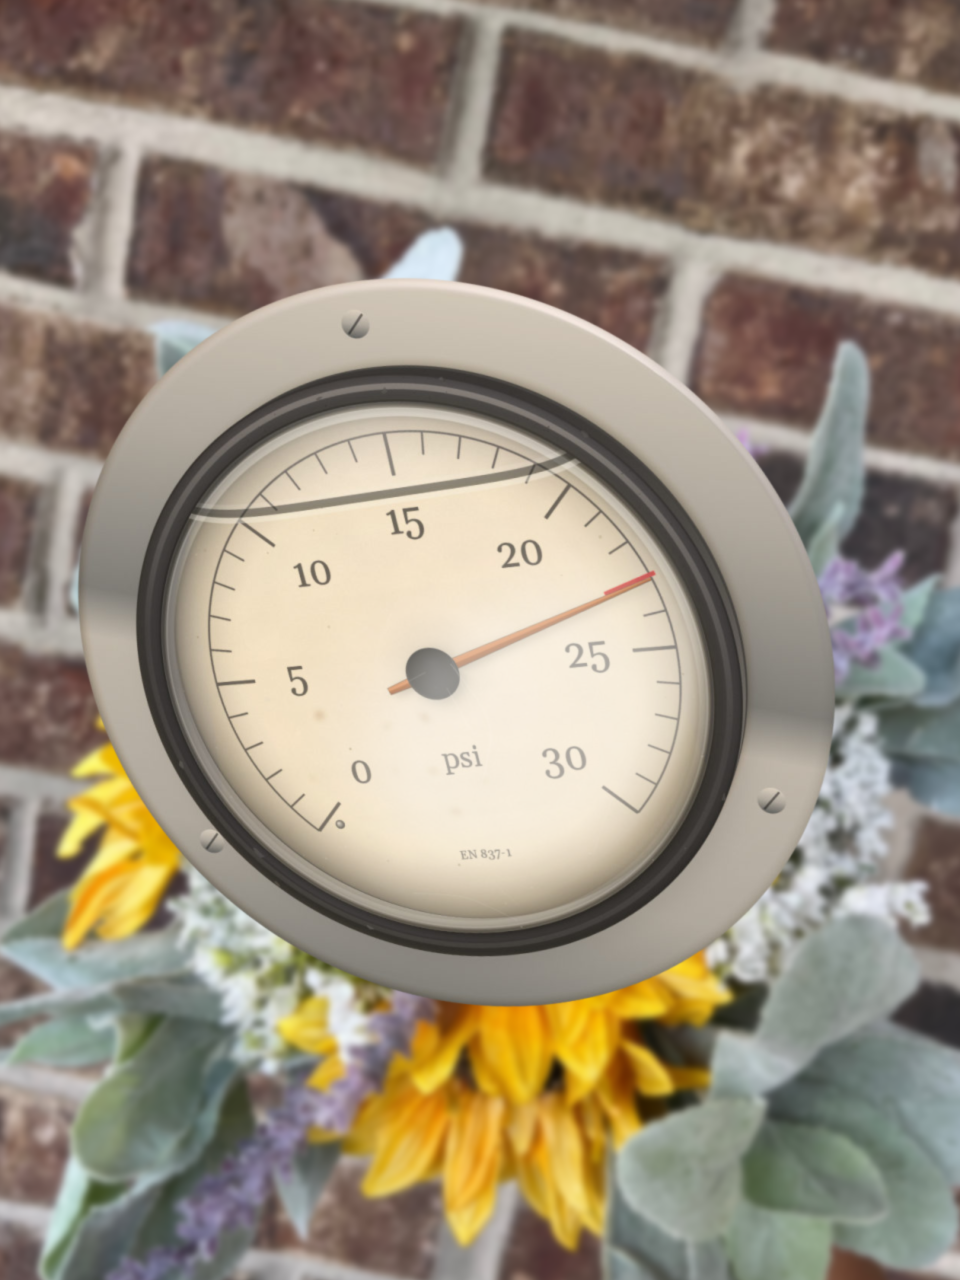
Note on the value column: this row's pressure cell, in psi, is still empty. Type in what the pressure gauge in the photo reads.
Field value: 23 psi
